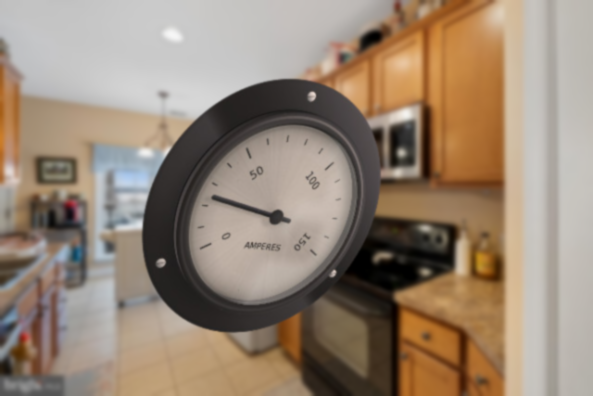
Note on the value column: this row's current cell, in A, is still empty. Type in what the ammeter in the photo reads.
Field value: 25 A
